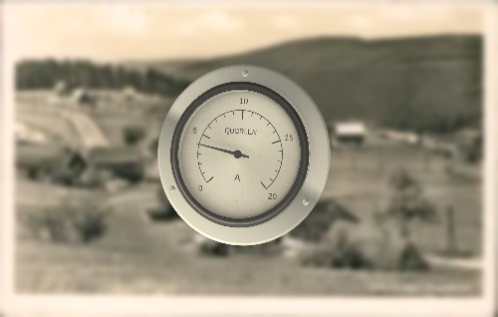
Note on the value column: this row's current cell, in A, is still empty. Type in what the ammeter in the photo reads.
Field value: 4 A
